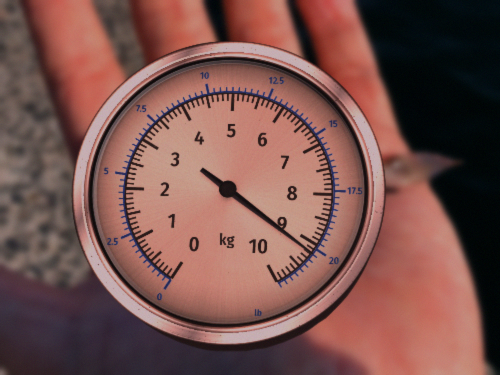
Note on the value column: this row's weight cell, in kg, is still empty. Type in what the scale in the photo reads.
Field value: 9.2 kg
